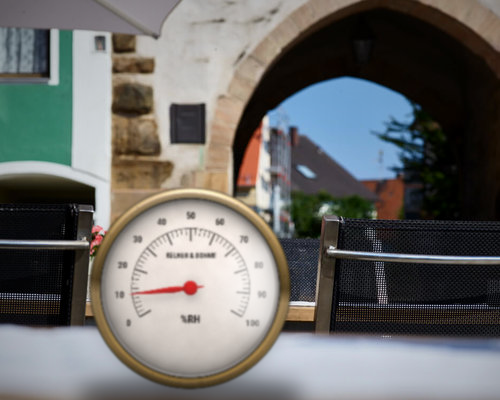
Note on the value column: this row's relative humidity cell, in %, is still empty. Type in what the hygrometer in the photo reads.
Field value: 10 %
